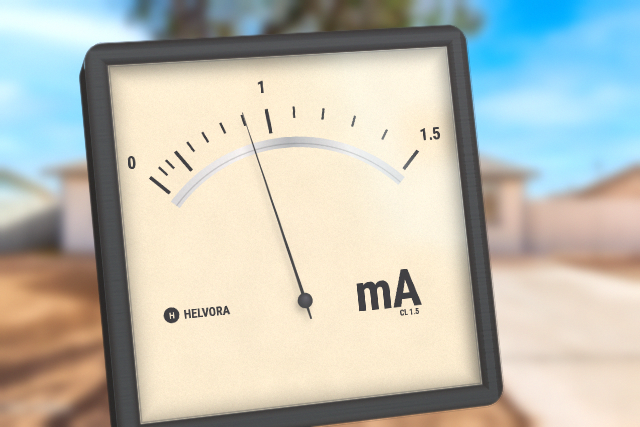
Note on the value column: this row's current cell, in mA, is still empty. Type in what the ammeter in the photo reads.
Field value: 0.9 mA
